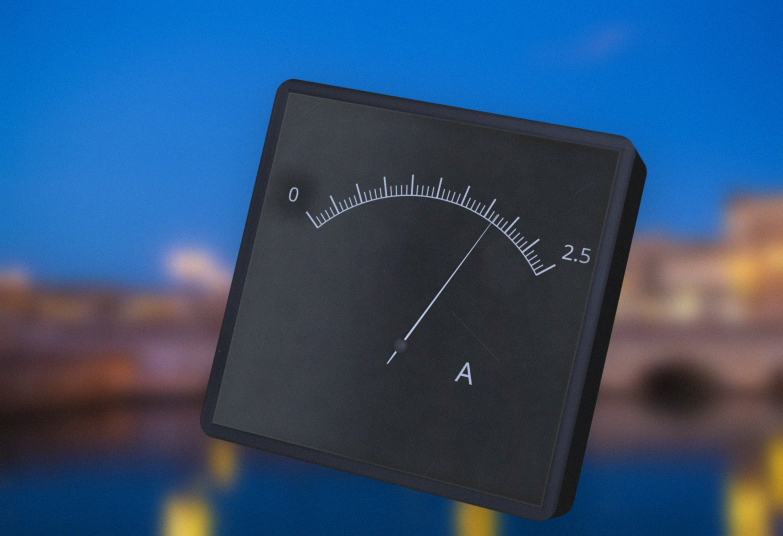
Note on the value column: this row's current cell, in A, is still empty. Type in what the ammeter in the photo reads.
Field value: 1.85 A
